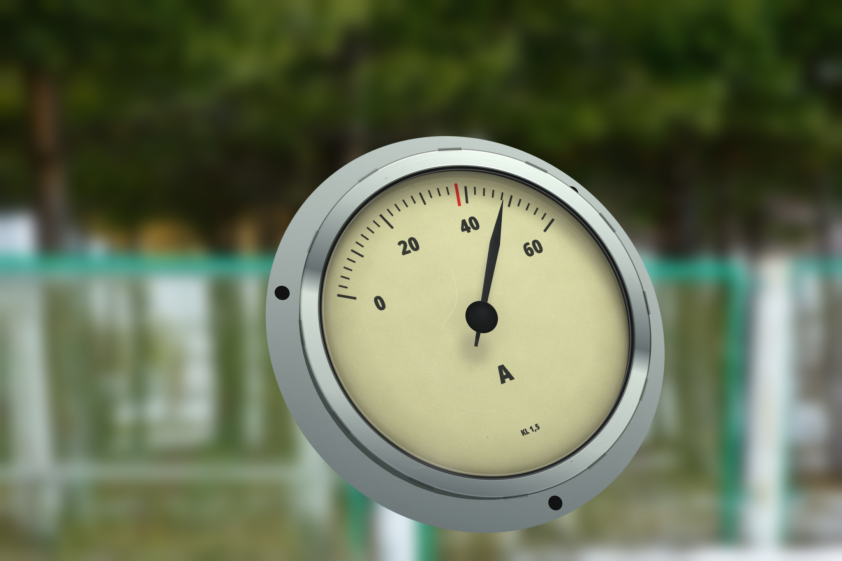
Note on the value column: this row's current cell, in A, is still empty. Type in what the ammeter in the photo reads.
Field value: 48 A
